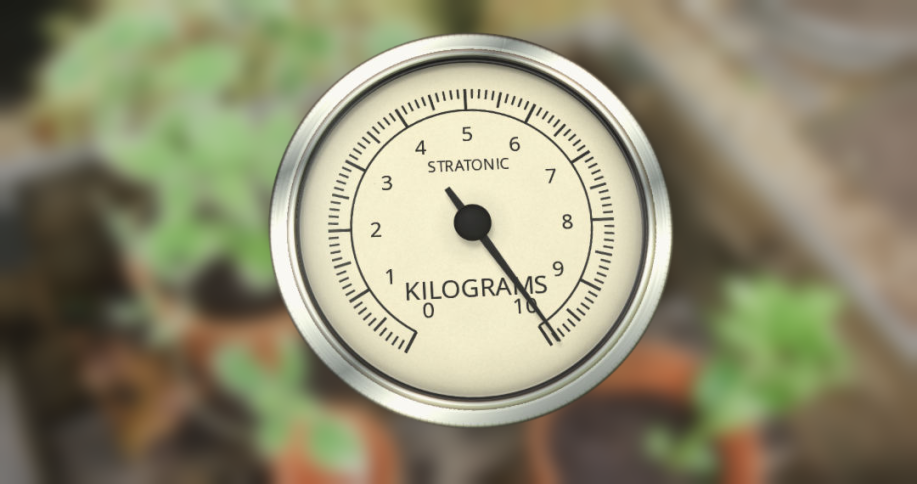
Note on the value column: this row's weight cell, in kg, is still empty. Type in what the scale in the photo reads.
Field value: 9.9 kg
